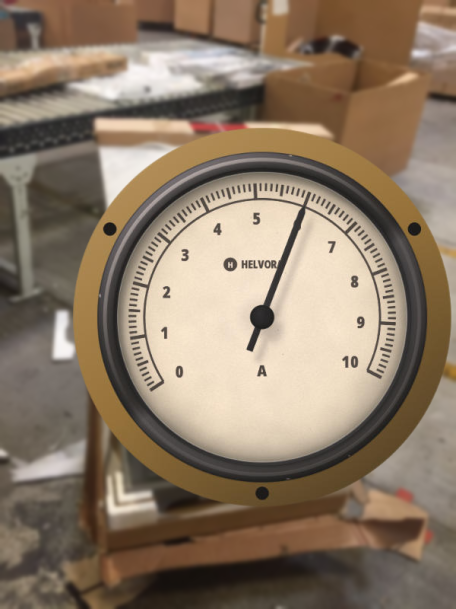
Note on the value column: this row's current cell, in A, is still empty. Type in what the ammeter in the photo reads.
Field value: 6 A
